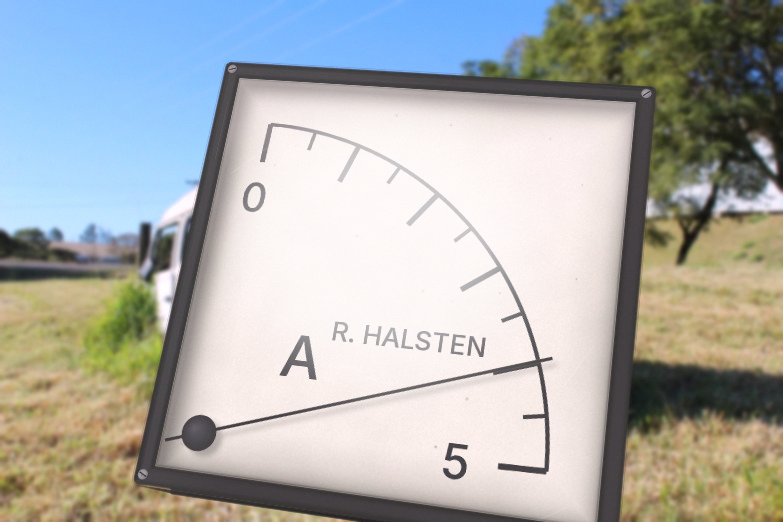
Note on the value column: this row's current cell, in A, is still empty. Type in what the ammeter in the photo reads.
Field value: 4 A
